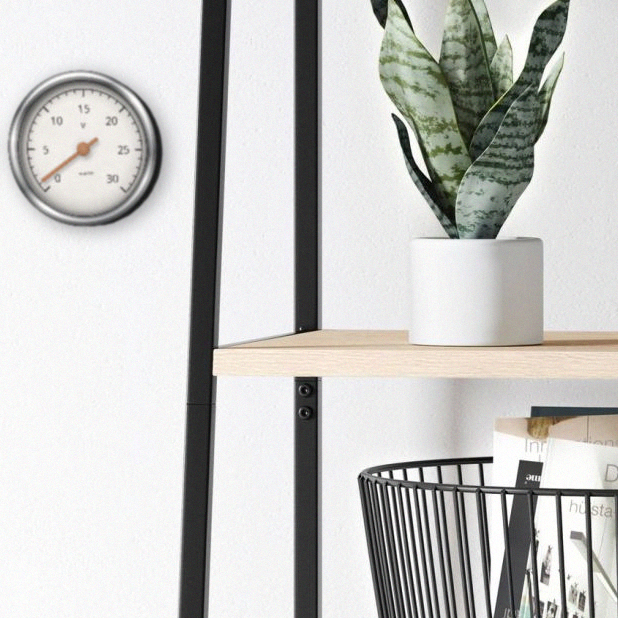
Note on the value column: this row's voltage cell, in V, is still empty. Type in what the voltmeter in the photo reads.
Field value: 1 V
